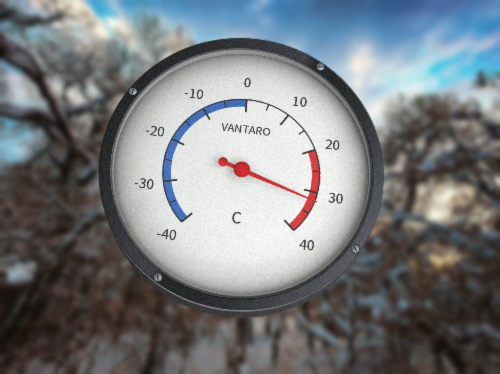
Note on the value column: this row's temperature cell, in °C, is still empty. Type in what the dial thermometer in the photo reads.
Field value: 32.5 °C
